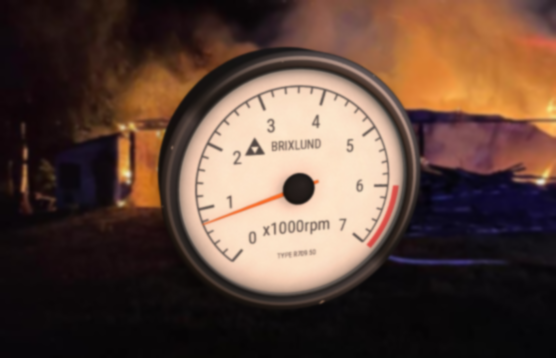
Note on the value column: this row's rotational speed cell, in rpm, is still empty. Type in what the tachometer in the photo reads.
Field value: 800 rpm
